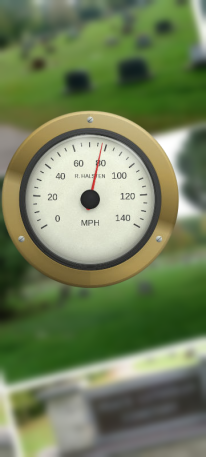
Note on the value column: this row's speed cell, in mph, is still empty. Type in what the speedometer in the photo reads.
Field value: 77.5 mph
